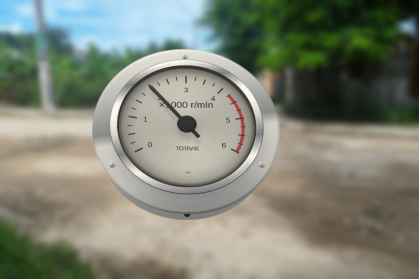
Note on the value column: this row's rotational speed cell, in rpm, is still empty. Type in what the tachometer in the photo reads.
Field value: 2000 rpm
